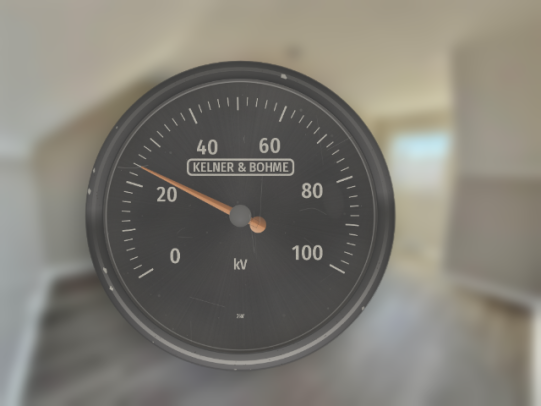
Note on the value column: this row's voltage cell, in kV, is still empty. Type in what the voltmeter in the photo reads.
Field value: 24 kV
